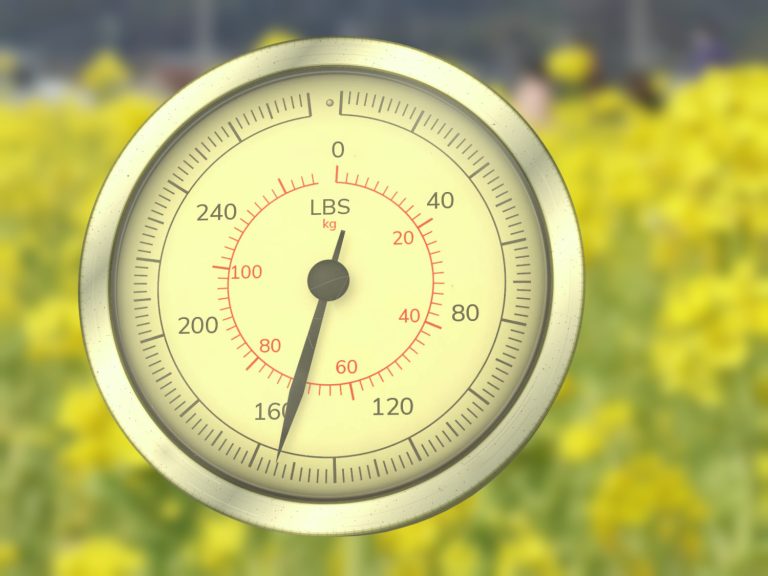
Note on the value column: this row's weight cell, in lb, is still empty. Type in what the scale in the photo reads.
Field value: 154 lb
